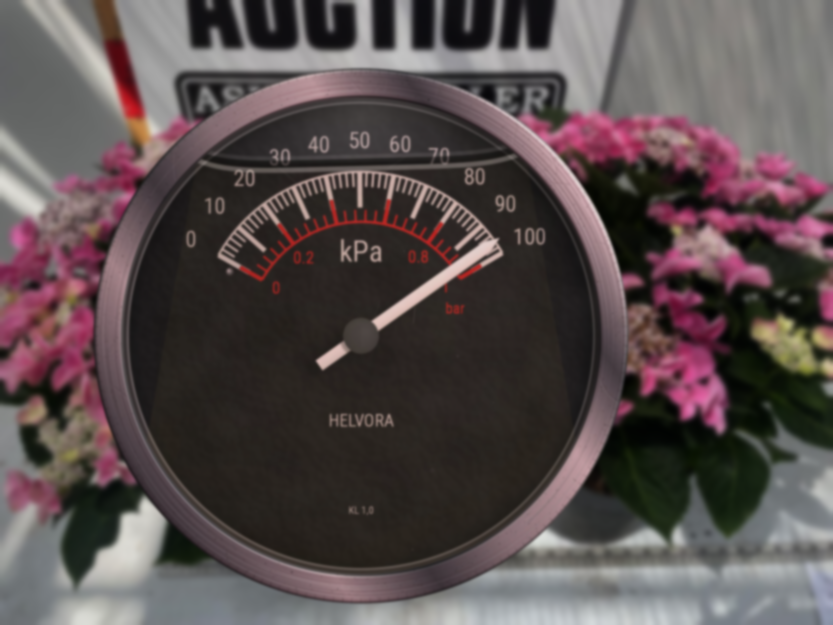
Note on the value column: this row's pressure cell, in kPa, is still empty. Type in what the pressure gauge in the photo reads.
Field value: 96 kPa
